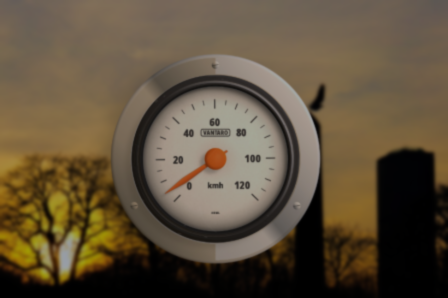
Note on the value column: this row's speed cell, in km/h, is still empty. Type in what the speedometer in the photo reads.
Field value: 5 km/h
